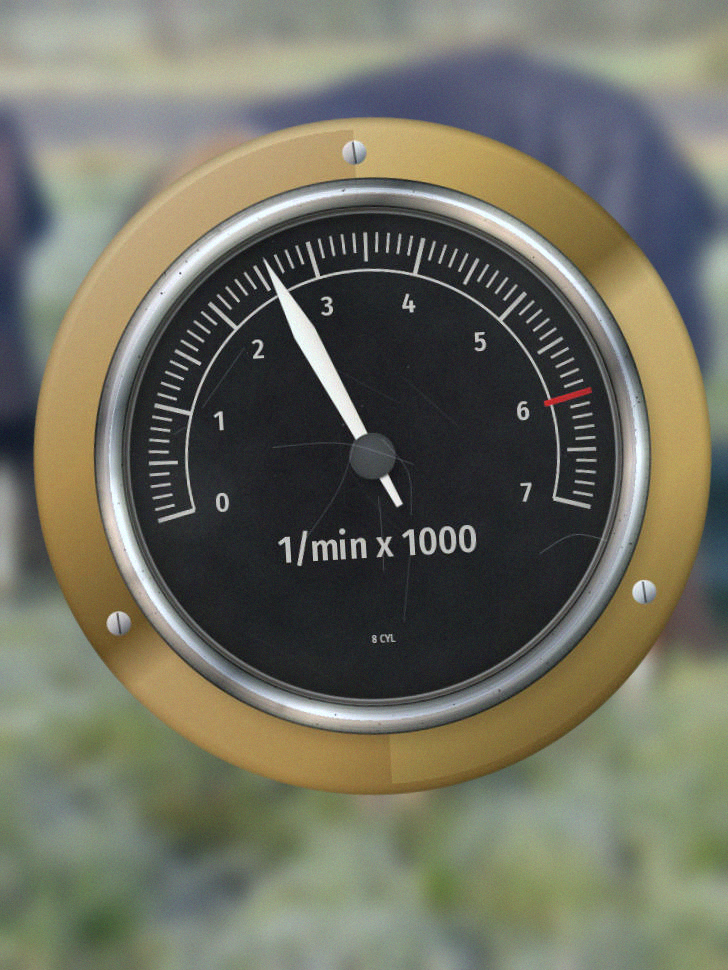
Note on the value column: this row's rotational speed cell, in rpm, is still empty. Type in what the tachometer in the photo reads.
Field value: 2600 rpm
